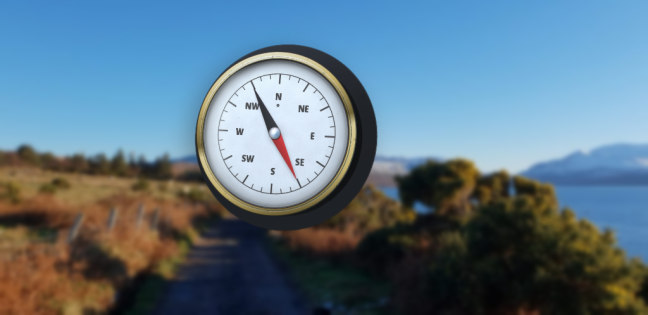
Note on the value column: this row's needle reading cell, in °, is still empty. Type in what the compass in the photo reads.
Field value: 150 °
